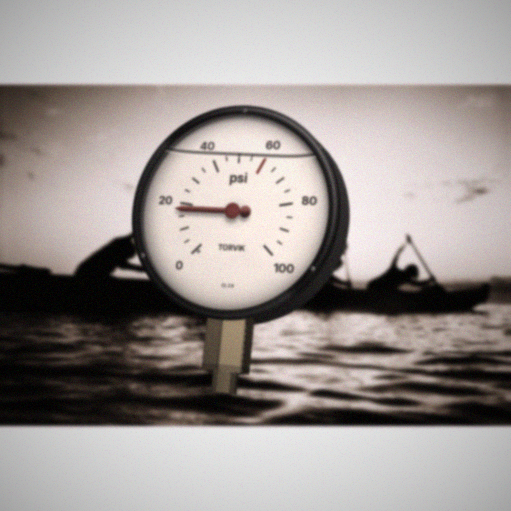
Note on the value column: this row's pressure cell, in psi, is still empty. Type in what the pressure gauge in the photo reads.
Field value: 17.5 psi
